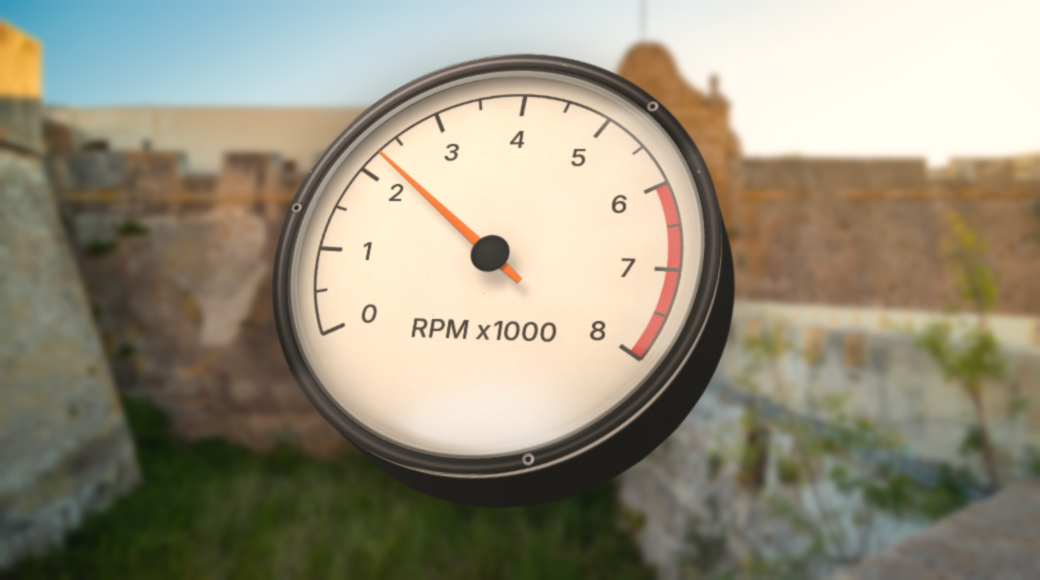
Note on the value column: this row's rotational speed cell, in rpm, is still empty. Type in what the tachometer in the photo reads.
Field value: 2250 rpm
